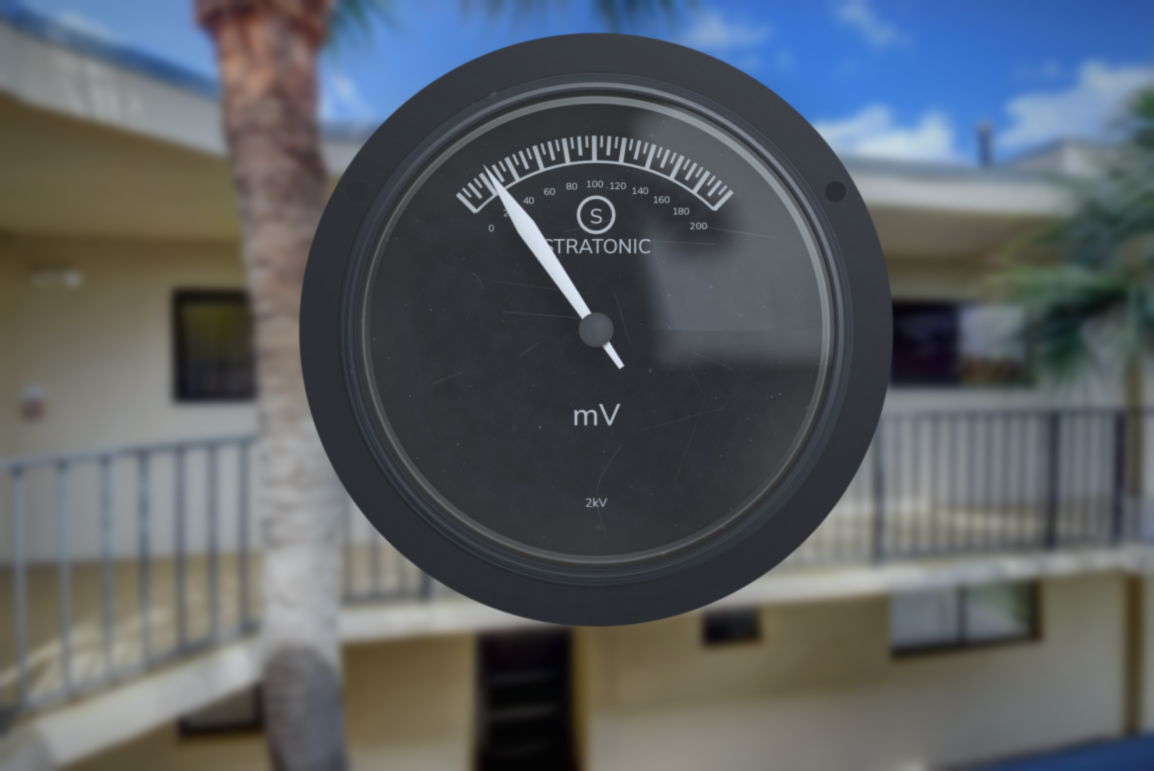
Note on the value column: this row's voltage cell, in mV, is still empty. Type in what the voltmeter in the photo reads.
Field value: 25 mV
